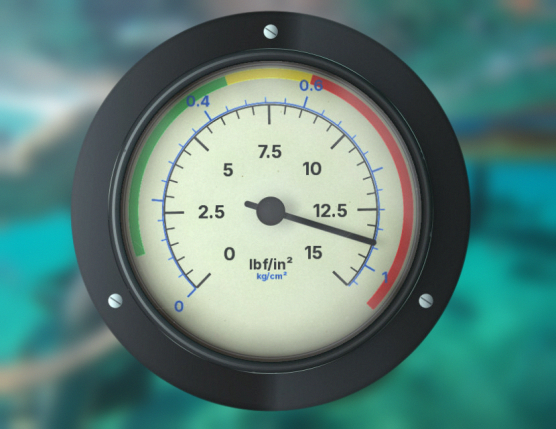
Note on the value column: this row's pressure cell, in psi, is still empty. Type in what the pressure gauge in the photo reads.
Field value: 13.5 psi
